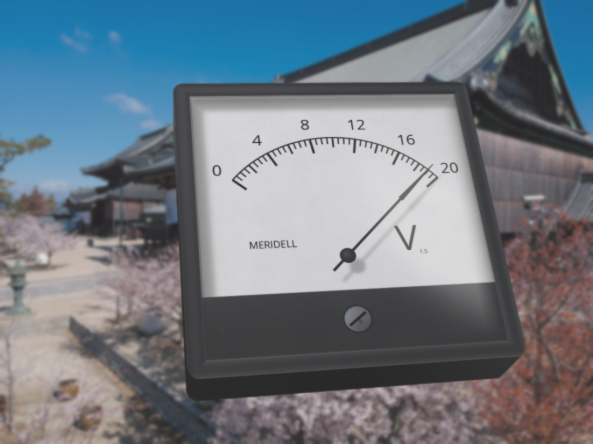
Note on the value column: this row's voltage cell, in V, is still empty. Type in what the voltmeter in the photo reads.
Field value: 19 V
